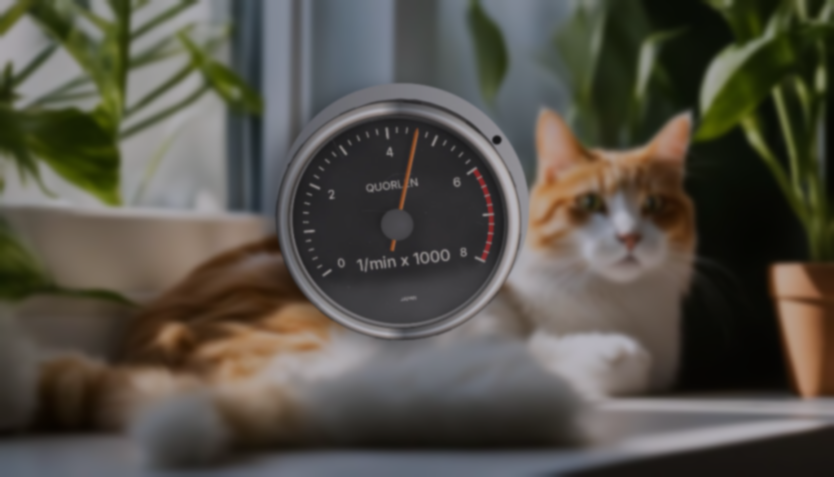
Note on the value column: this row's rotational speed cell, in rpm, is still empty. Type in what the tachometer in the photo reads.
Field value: 4600 rpm
